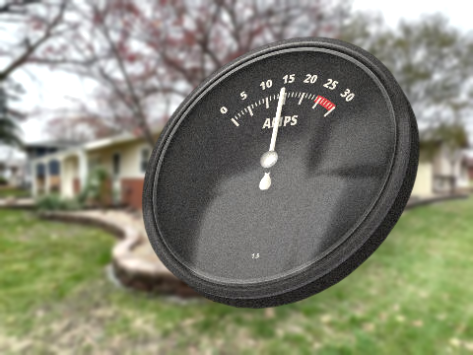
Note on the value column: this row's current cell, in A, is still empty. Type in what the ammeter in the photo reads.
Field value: 15 A
